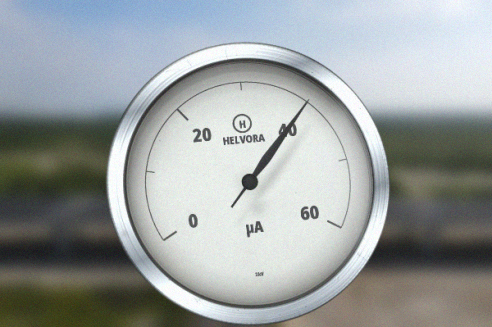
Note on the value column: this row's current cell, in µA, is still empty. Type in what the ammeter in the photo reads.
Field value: 40 µA
